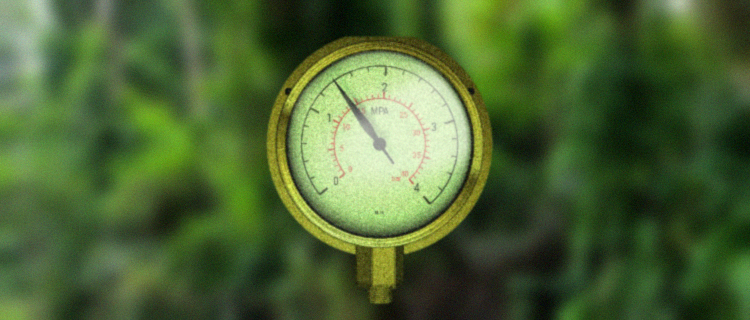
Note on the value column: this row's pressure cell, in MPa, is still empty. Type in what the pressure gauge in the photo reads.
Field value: 1.4 MPa
